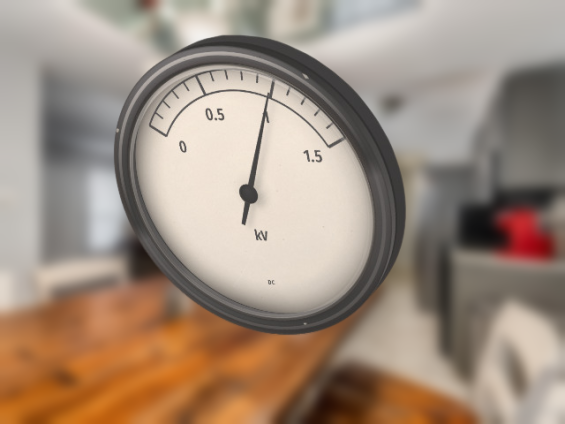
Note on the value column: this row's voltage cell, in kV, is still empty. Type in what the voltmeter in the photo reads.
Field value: 1 kV
